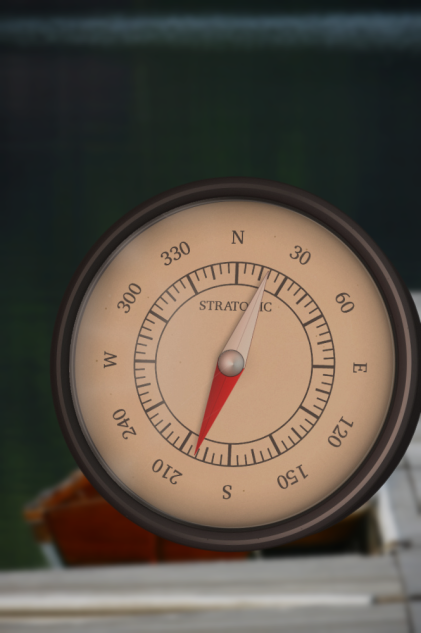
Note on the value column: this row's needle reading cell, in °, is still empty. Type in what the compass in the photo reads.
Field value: 200 °
